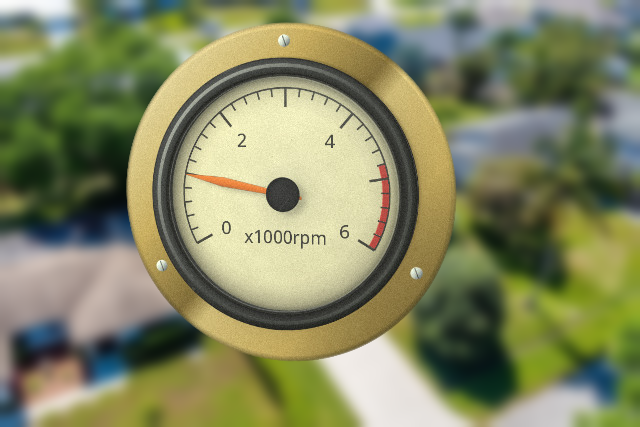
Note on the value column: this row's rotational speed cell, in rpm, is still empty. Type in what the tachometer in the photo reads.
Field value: 1000 rpm
